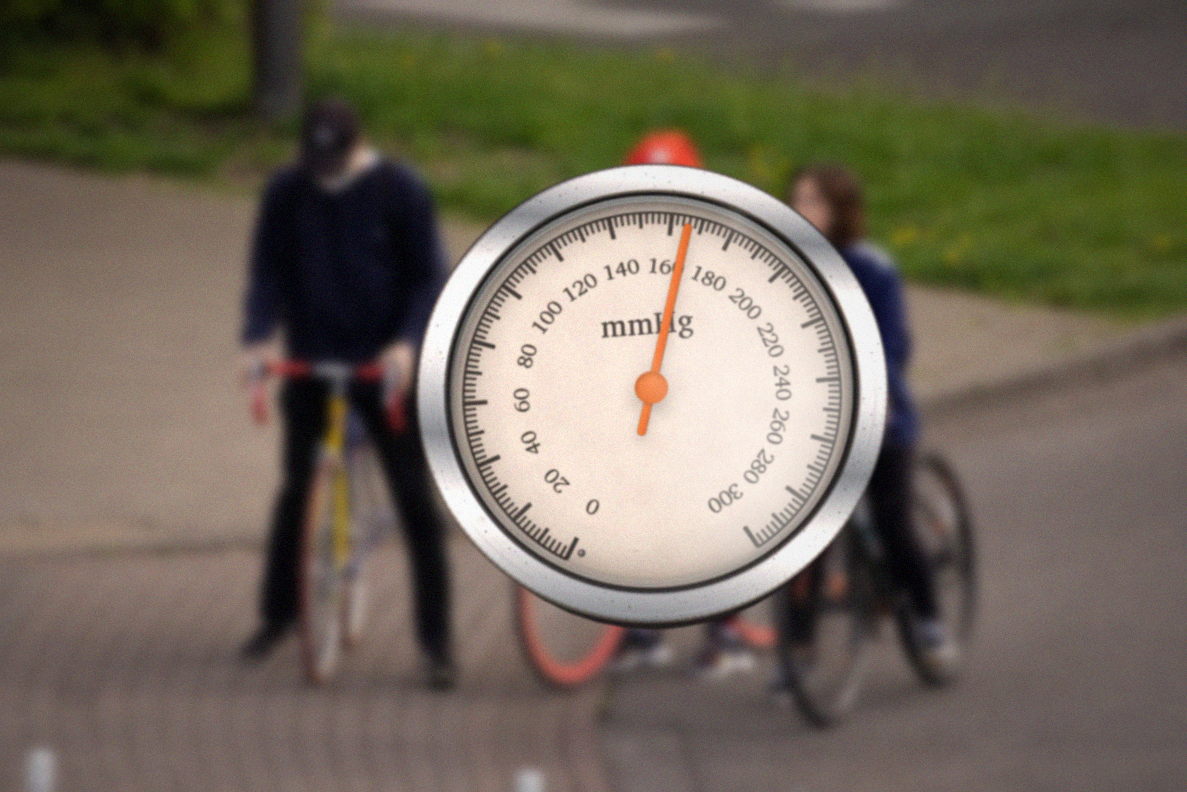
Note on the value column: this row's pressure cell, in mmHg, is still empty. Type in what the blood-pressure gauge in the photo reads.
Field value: 166 mmHg
